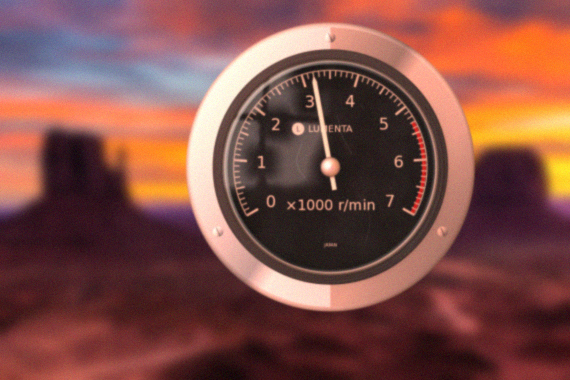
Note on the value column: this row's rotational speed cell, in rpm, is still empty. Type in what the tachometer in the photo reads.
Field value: 3200 rpm
